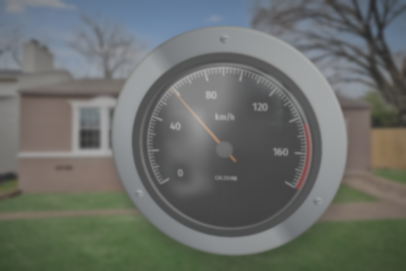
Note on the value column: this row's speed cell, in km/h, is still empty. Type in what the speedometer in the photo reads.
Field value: 60 km/h
